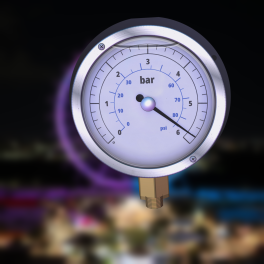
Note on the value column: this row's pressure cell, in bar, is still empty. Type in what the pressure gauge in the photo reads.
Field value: 5.8 bar
